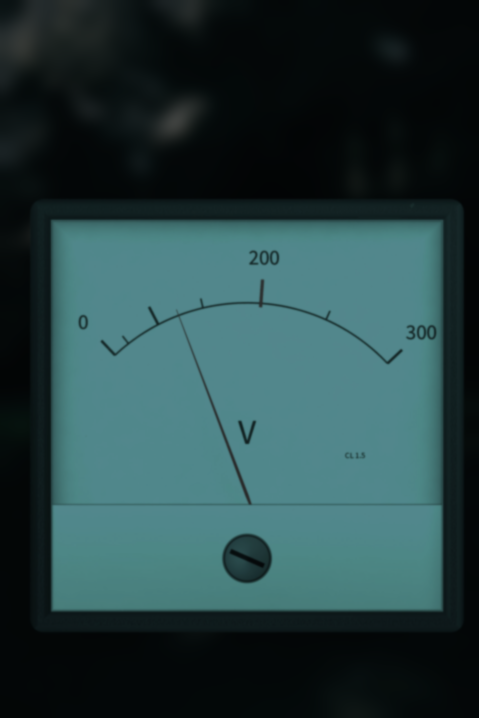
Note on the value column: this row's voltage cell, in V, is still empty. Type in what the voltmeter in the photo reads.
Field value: 125 V
